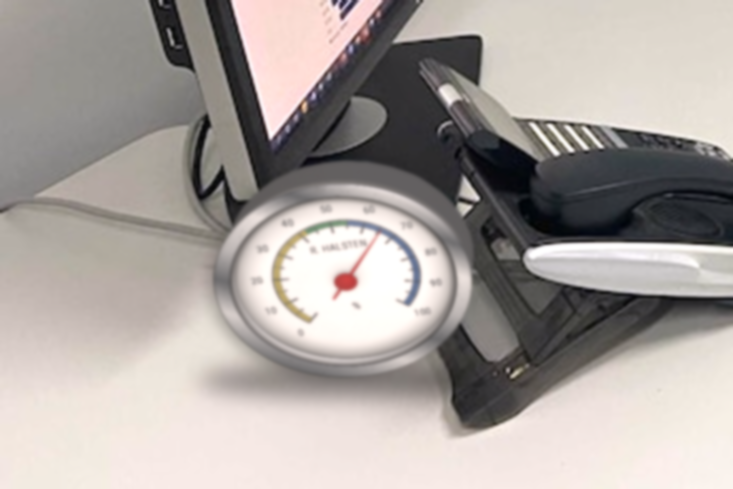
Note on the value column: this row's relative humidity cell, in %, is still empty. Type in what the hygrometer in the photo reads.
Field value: 65 %
